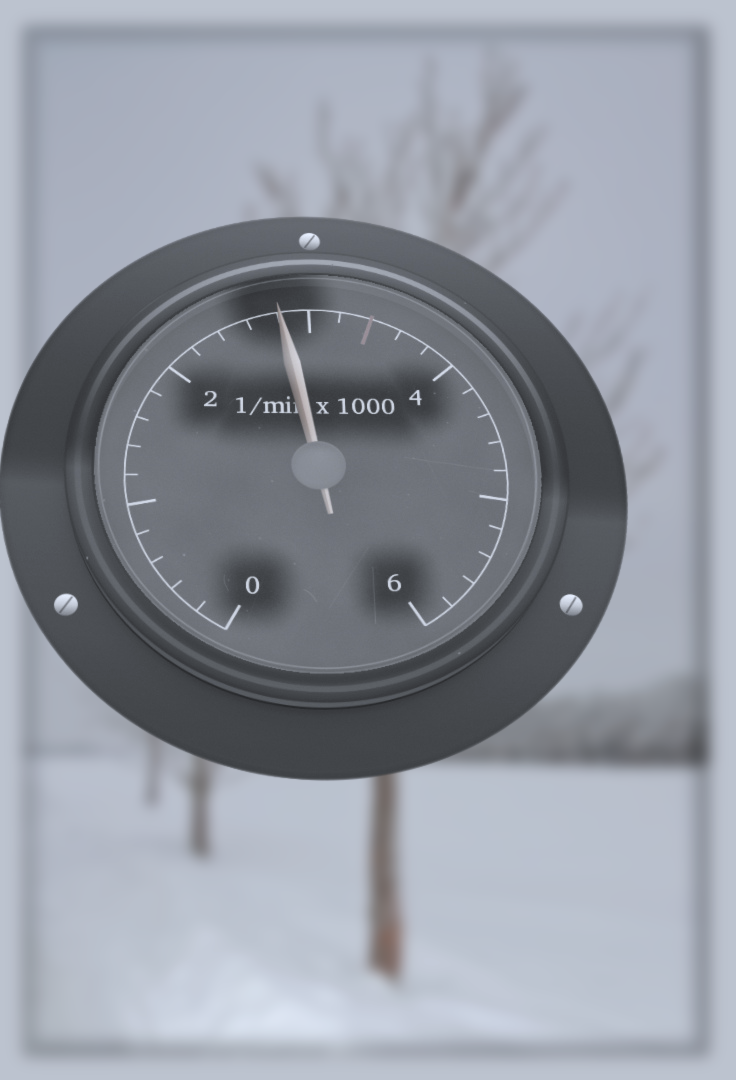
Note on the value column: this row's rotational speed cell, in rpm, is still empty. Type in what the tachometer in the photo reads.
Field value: 2800 rpm
